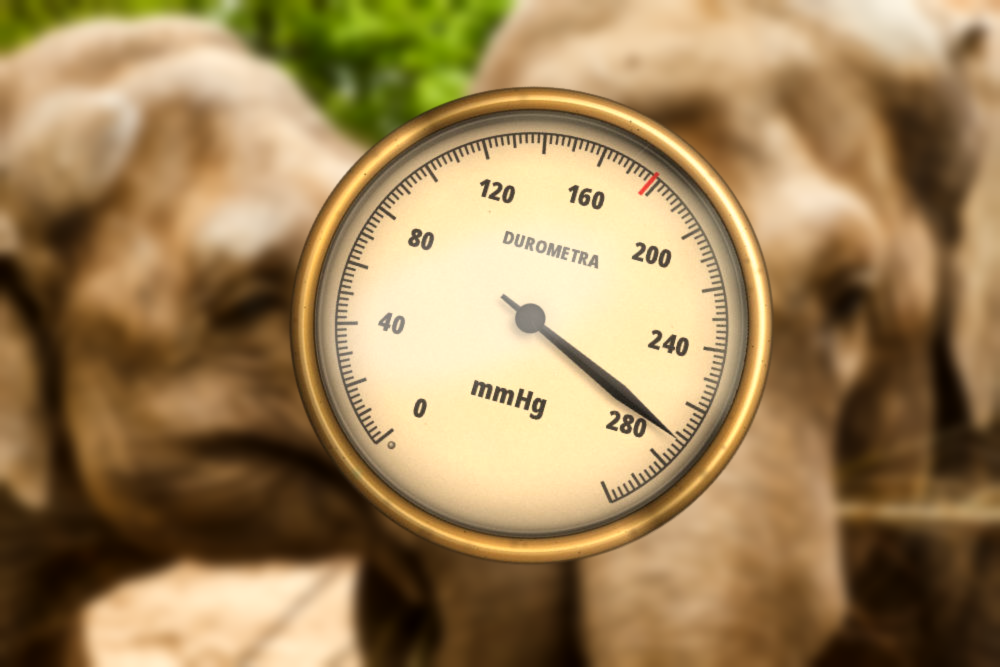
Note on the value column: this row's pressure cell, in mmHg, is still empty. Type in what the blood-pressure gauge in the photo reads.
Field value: 272 mmHg
